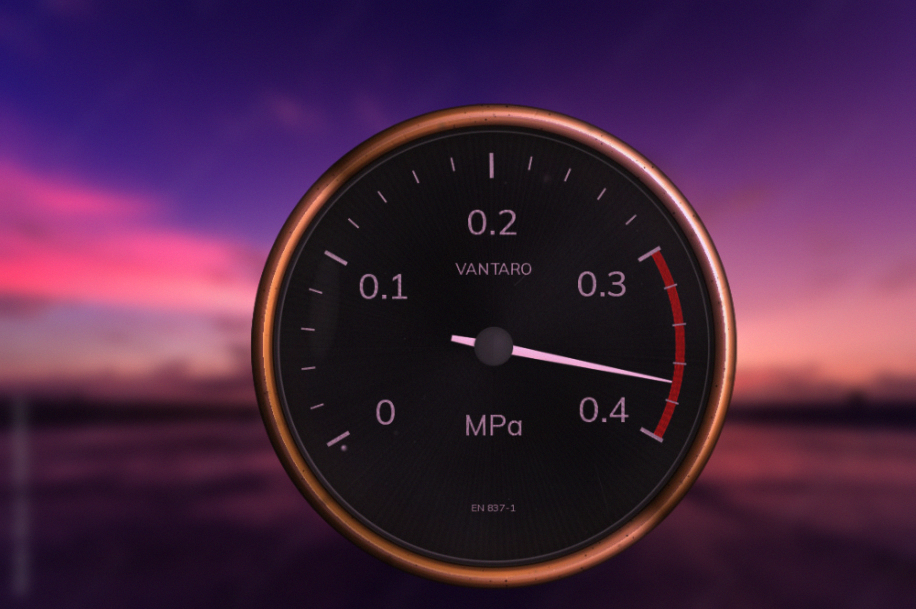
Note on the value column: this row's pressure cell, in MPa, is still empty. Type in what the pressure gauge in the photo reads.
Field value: 0.37 MPa
